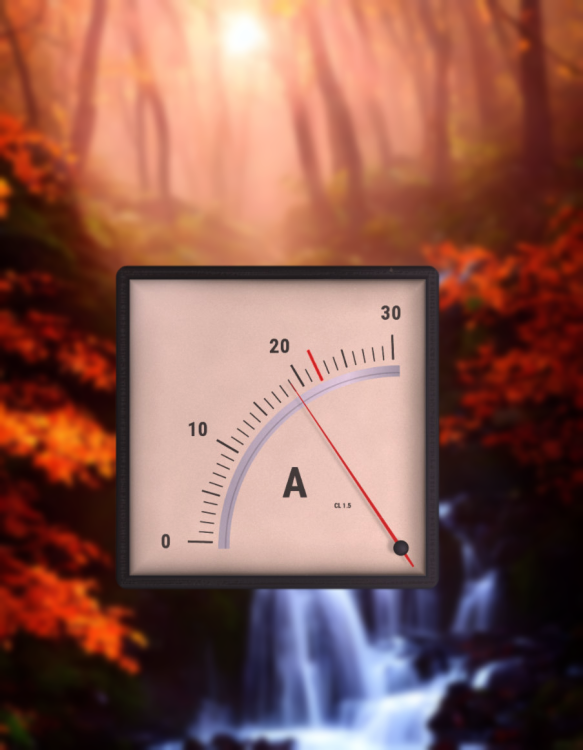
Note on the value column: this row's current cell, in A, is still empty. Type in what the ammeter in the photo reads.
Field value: 19 A
